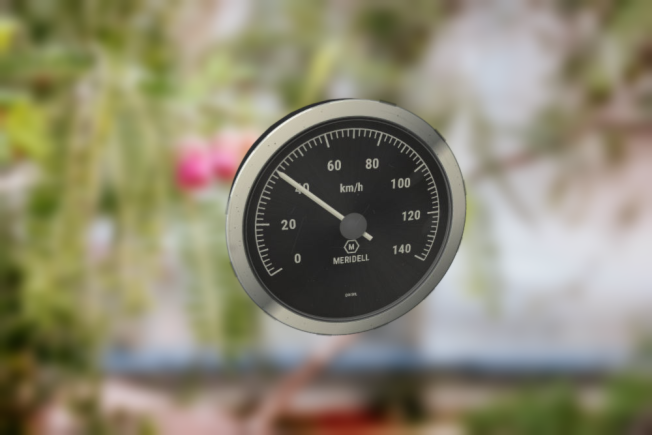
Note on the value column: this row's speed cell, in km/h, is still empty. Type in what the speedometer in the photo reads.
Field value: 40 km/h
